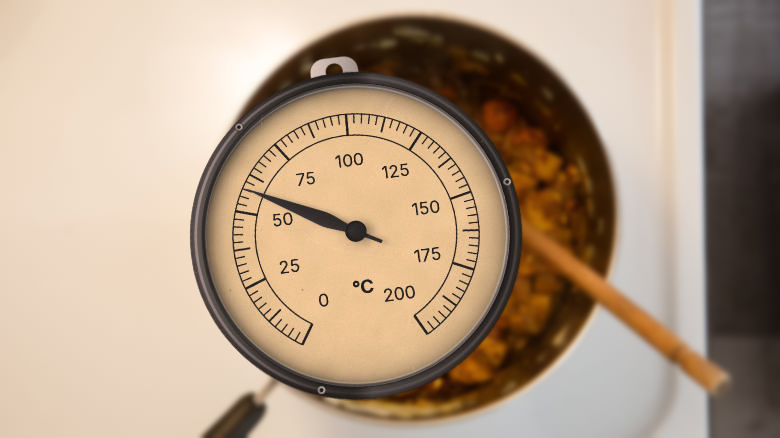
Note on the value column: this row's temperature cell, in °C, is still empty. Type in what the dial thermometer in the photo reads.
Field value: 57.5 °C
